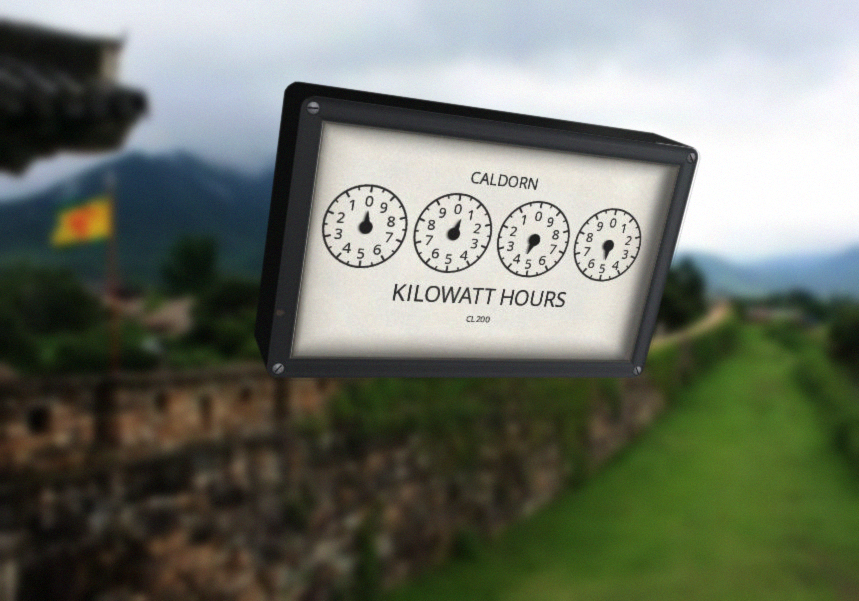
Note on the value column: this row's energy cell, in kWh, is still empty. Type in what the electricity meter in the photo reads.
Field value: 45 kWh
